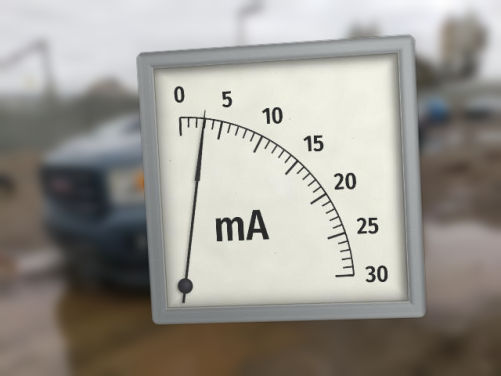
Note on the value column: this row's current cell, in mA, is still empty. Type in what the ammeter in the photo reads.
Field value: 3 mA
